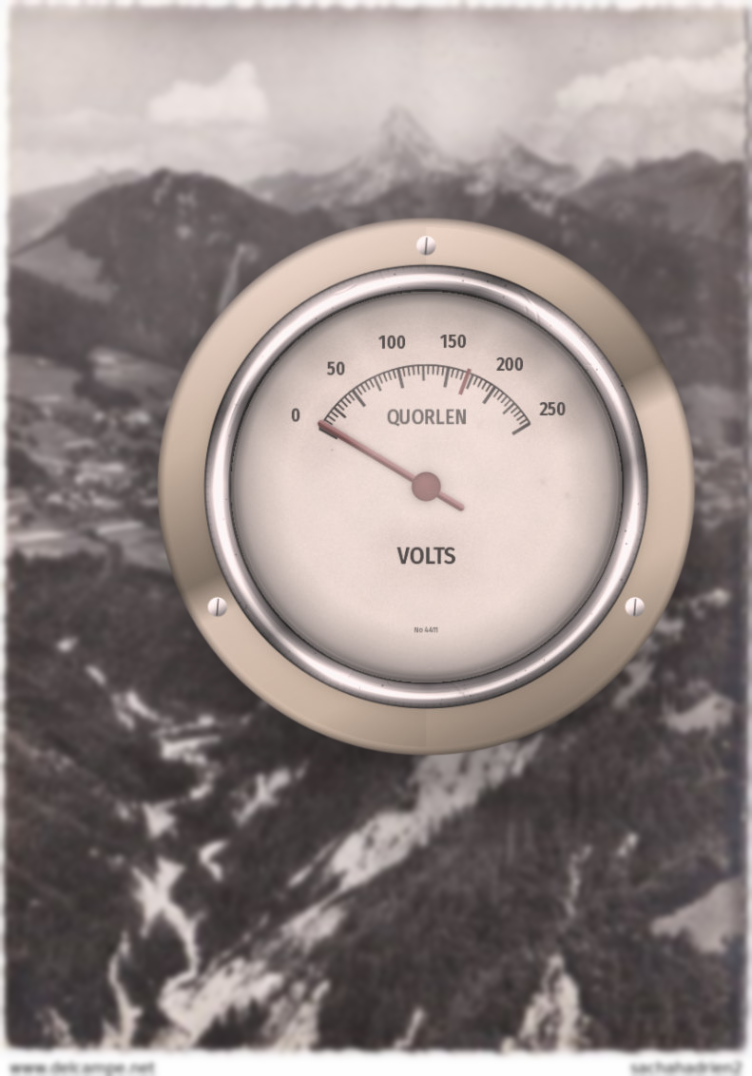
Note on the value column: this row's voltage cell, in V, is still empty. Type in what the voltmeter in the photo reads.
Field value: 5 V
